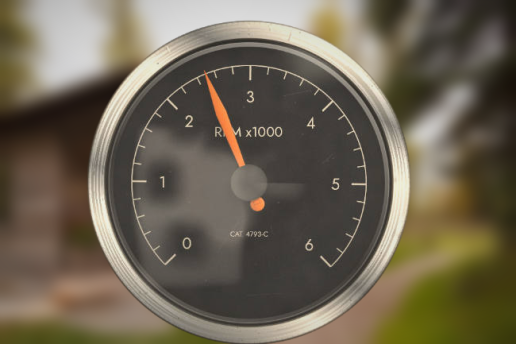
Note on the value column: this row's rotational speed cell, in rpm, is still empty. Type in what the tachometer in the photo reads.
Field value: 2500 rpm
